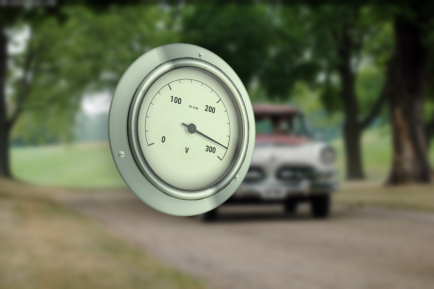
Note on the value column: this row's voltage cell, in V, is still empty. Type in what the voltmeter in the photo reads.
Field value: 280 V
